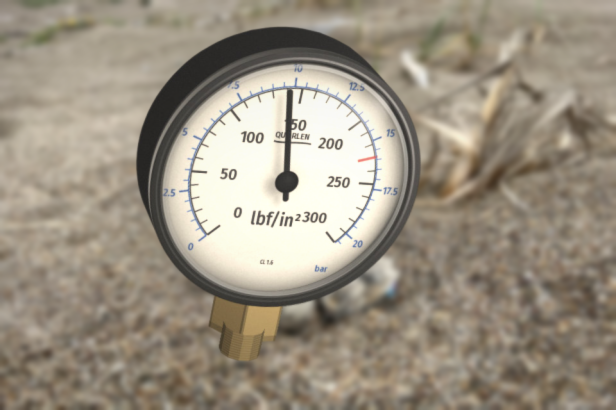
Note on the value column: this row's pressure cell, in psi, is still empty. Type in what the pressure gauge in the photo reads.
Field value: 140 psi
